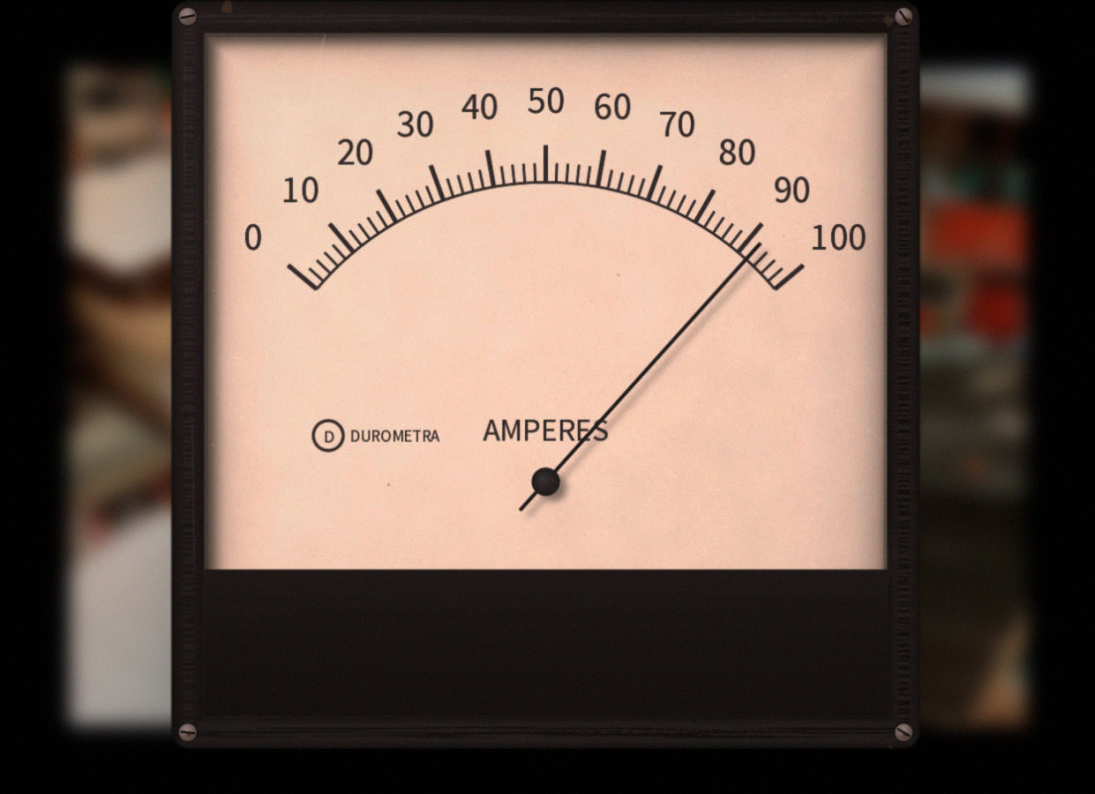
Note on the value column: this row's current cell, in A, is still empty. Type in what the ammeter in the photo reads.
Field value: 92 A
